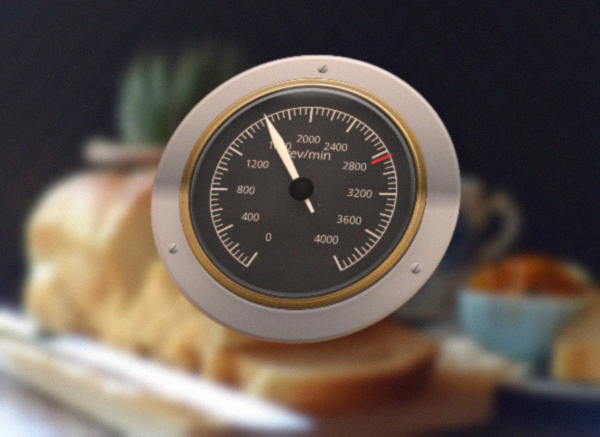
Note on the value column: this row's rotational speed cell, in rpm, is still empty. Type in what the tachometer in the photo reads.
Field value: 1600 rpm
